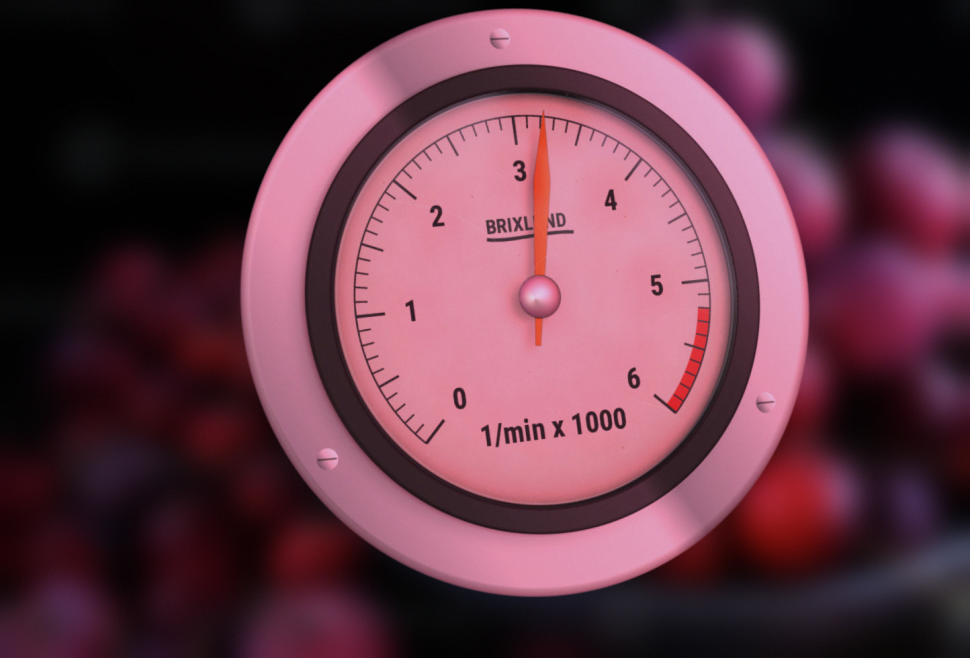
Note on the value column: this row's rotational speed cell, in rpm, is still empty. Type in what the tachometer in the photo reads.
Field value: 3200 rpm
